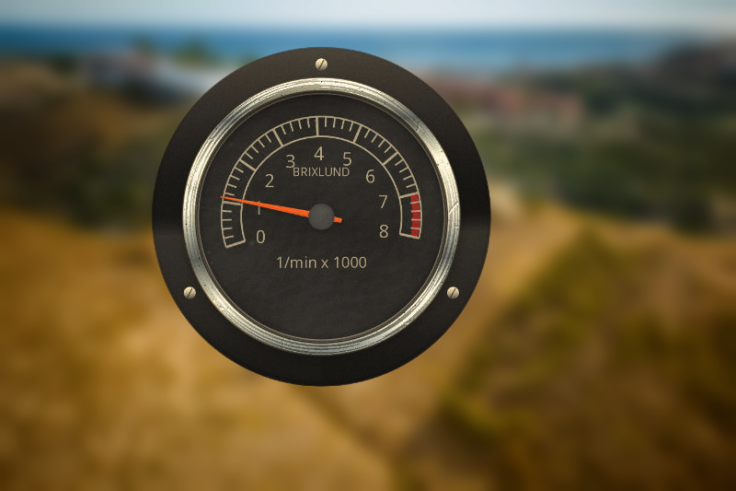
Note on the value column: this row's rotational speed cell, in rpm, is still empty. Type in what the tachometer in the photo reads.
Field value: 1100 rpm
